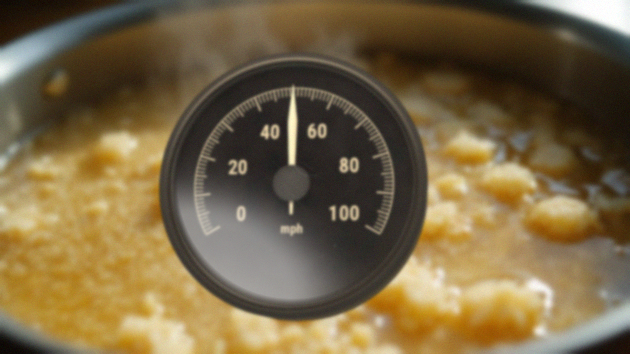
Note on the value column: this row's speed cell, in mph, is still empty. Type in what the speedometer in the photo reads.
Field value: 50 mph
